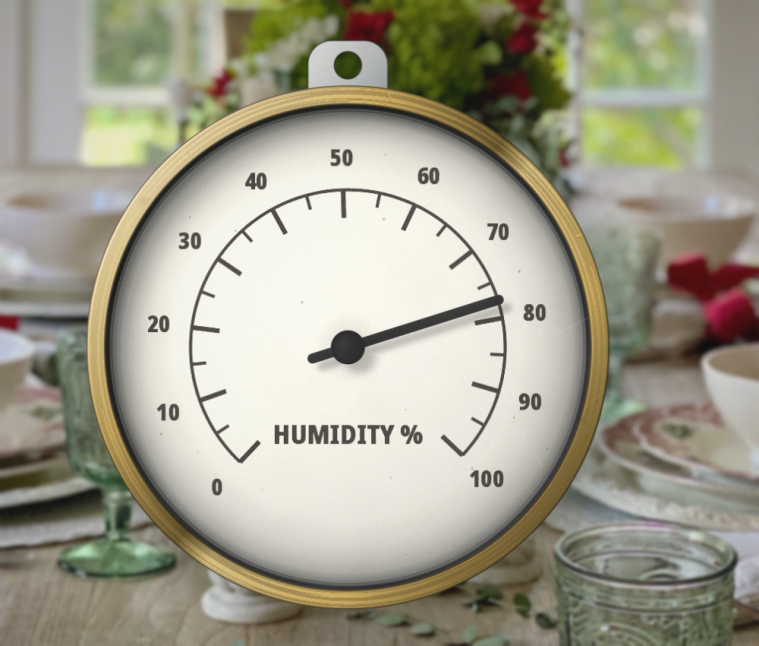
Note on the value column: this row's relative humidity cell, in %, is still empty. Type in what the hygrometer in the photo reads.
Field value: 77.5 %
